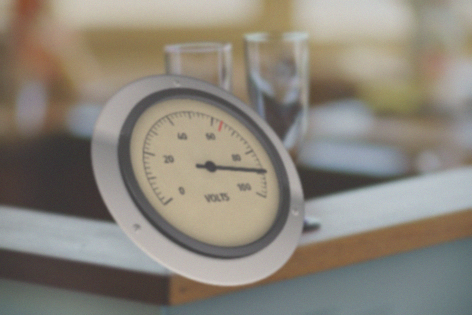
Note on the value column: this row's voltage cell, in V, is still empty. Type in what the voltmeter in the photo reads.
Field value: 90 V
